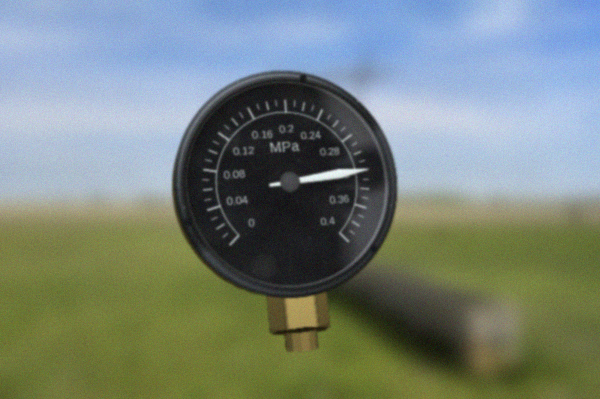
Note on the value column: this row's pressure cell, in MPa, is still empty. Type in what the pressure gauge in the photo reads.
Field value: 0.32 MPa
